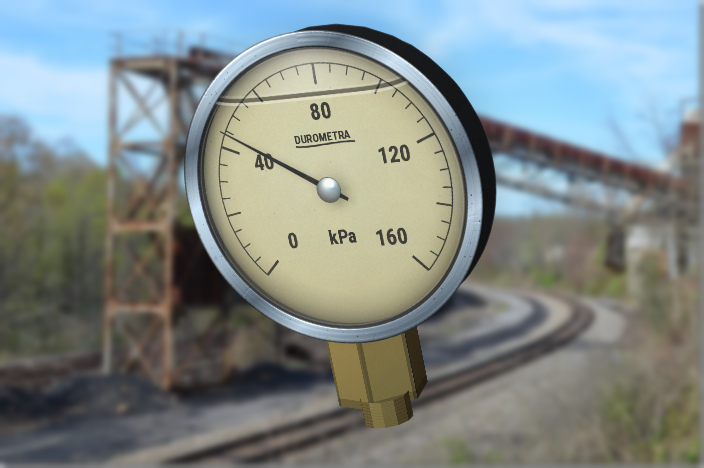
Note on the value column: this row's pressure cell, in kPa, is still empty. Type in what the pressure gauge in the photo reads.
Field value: 45 kPa
